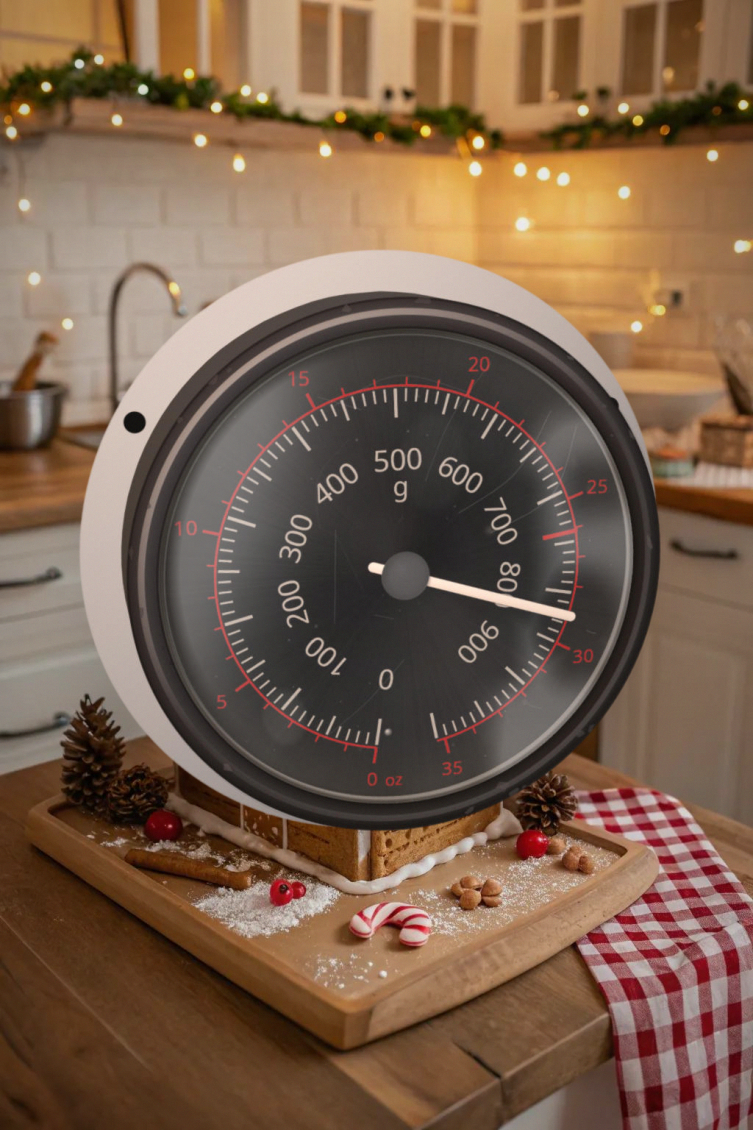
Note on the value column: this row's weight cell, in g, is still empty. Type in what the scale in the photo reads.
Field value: 820 g
